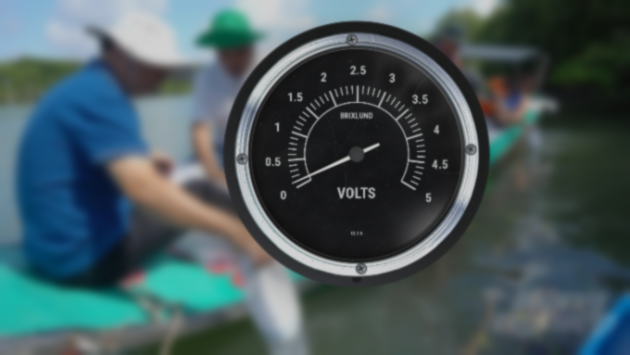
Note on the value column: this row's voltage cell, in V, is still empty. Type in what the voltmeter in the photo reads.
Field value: 0.1 V
